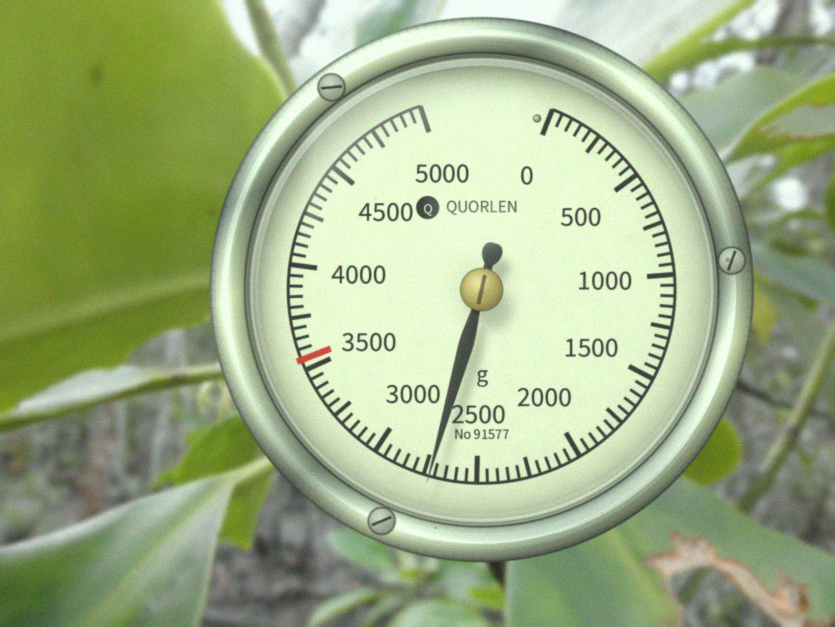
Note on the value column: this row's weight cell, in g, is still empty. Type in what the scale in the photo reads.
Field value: 2725 g
